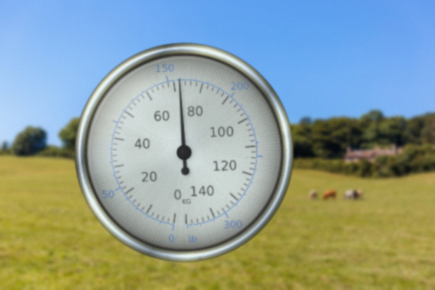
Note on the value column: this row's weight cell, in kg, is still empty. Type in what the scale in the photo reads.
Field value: 72 kg
